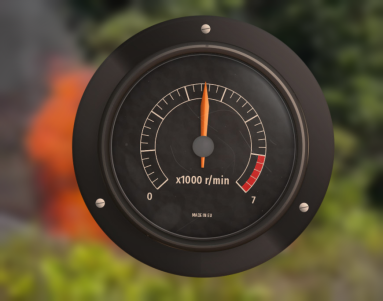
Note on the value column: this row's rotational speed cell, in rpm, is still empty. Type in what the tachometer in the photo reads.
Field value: 3500 rpm
